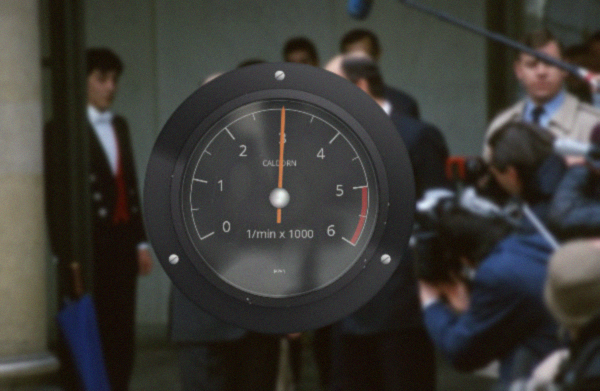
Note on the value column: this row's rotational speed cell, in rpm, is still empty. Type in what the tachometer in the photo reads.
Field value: 3000 rpm
